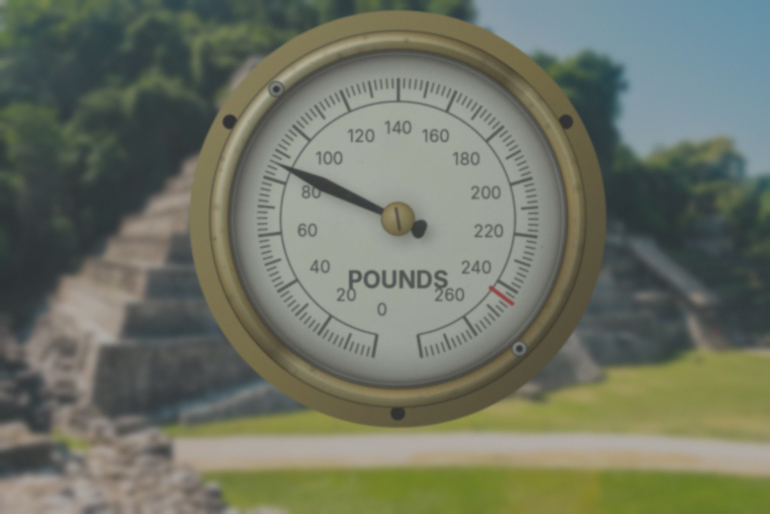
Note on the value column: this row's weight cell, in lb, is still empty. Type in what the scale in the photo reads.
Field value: 86 lb
